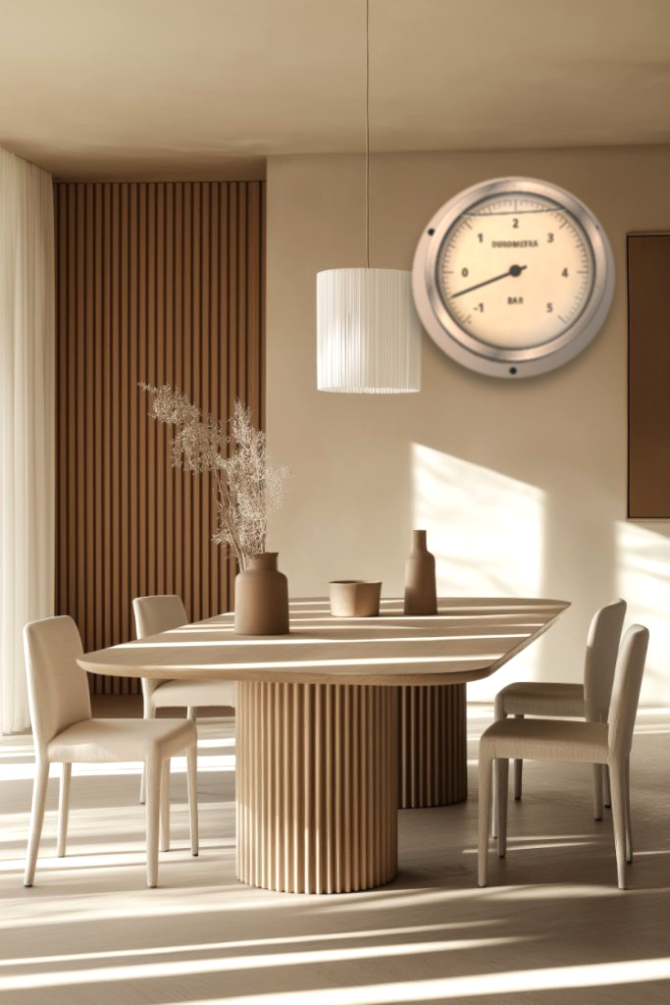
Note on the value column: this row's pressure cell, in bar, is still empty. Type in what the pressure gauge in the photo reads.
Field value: -0.5 bar
